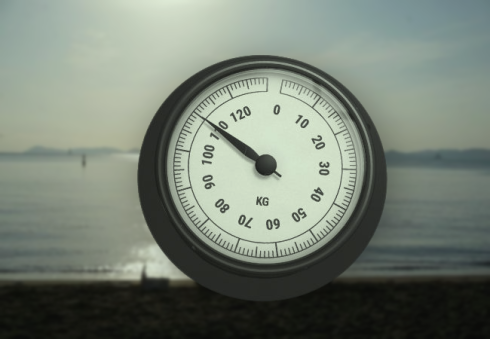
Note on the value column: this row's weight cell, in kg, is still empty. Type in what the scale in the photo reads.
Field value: 110 kg
